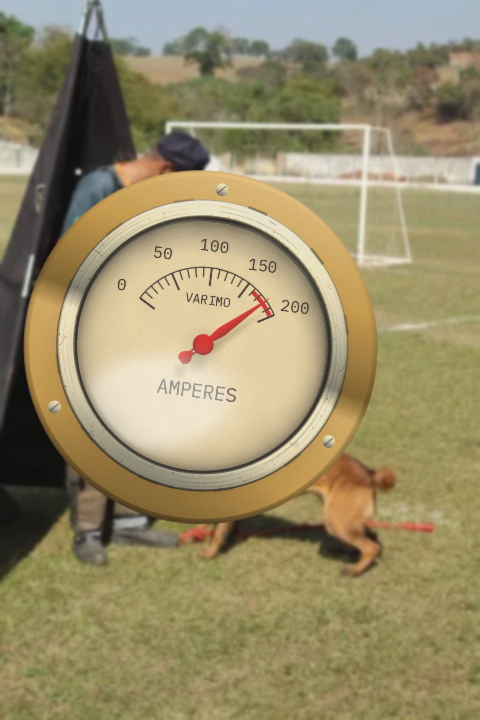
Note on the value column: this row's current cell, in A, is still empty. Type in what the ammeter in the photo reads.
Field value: 180 A
